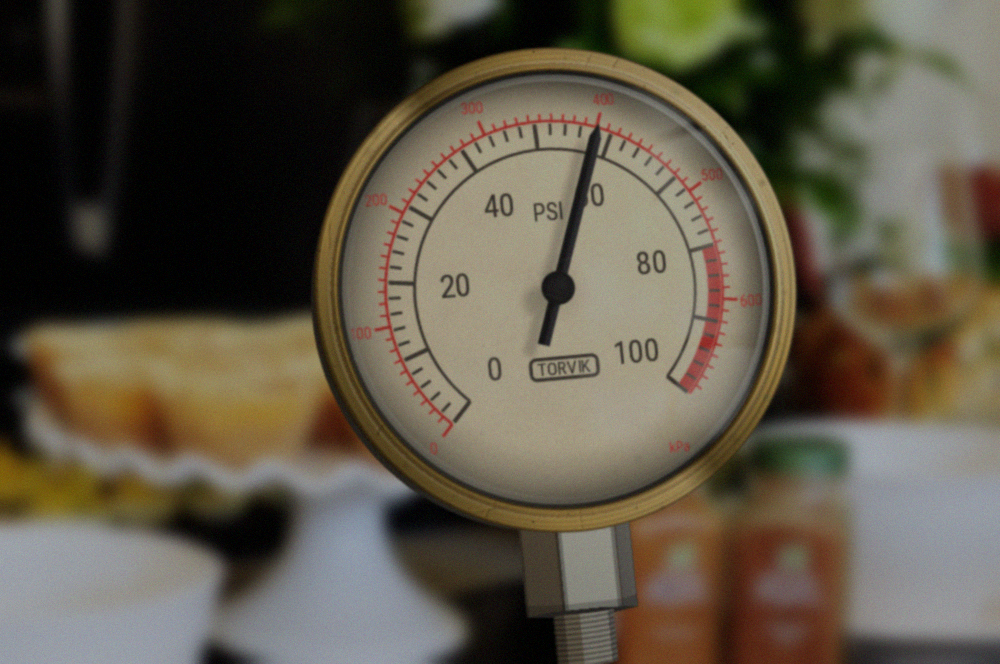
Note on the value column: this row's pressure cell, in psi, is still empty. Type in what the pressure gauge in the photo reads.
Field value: 58 psi
